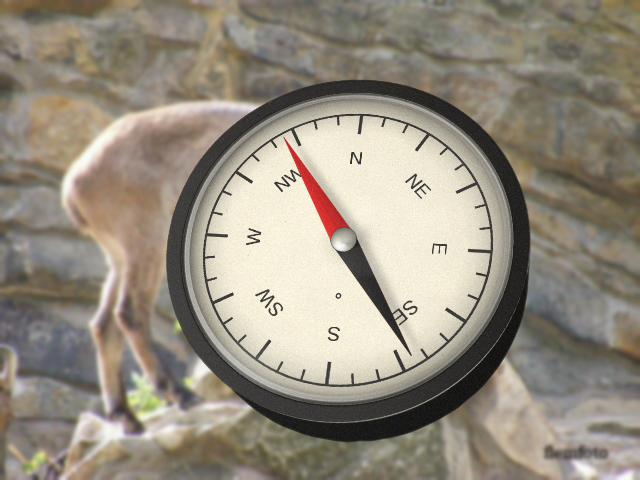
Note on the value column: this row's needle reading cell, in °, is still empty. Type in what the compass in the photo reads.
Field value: 325 °
